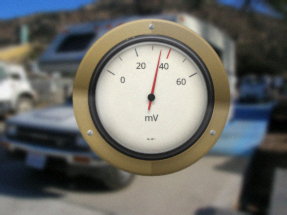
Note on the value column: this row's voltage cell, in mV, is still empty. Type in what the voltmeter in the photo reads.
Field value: 35 mV
